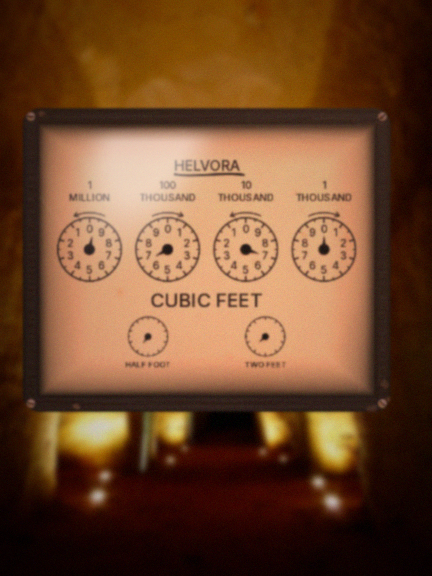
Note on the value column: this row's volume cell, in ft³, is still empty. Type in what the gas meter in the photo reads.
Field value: 967000 ft³
